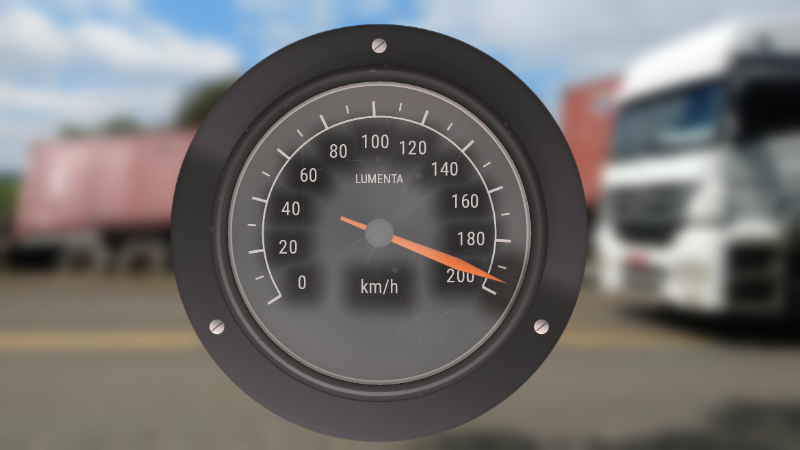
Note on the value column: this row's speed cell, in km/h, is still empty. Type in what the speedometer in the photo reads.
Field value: 195 km/h
